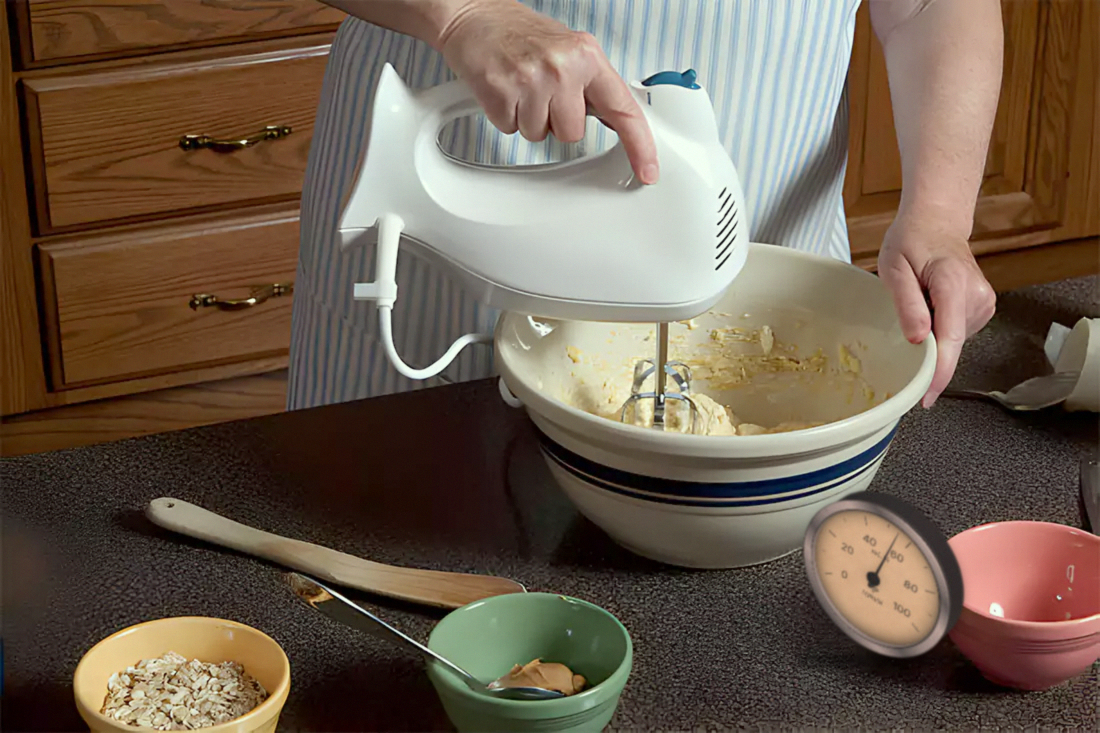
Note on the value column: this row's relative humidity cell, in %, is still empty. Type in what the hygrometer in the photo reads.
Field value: 55 %
